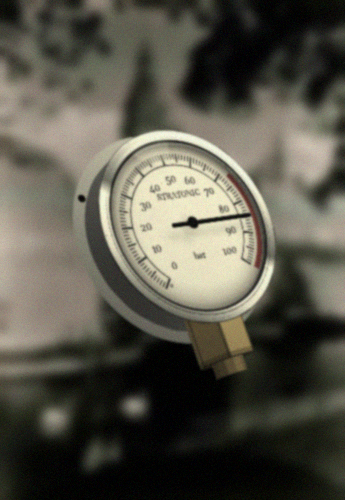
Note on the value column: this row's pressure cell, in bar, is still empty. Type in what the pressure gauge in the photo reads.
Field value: 85 bar
